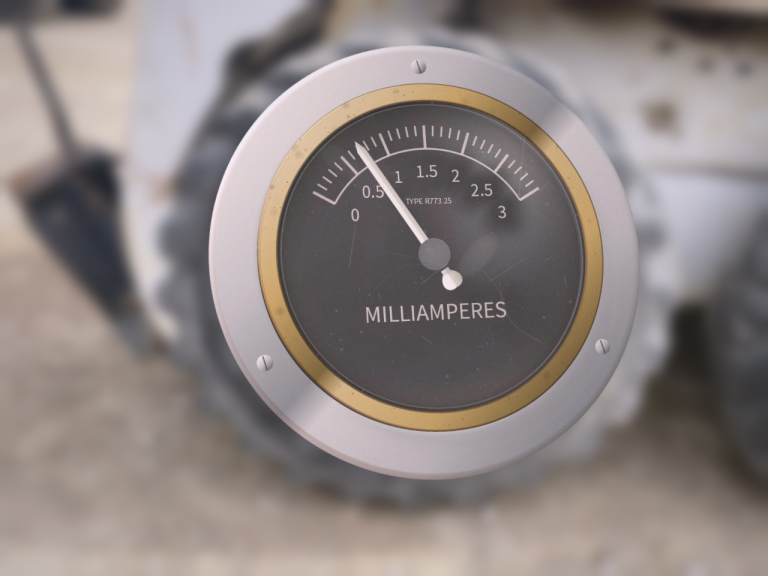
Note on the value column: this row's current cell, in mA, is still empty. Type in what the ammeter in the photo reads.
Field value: 0.7 mA
